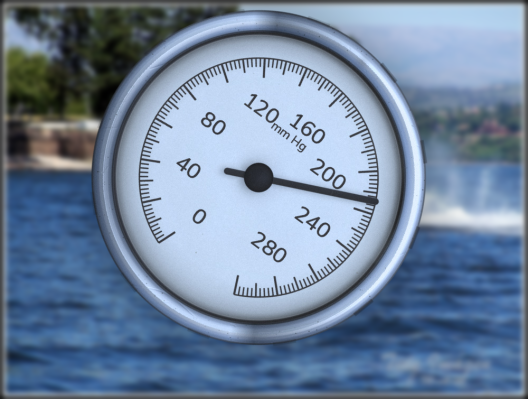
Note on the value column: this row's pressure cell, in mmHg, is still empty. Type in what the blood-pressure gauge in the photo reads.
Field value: 214 mmHg
